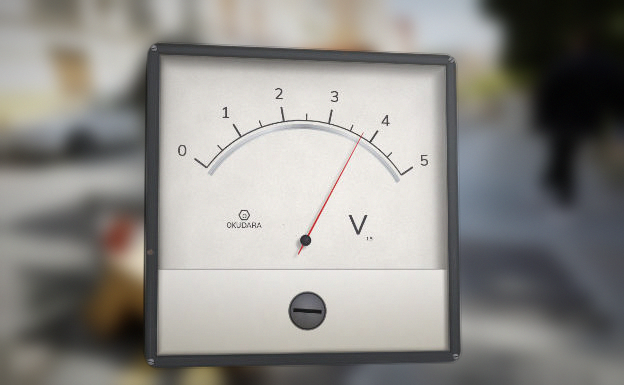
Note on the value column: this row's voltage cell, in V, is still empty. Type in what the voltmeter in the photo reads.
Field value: 3.75 V
